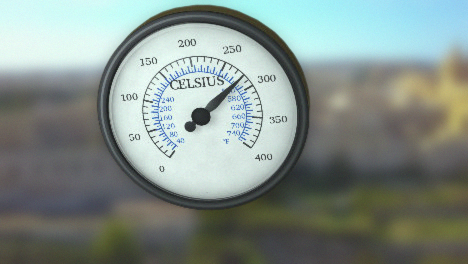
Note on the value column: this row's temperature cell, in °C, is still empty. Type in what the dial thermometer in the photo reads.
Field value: 280 °C
